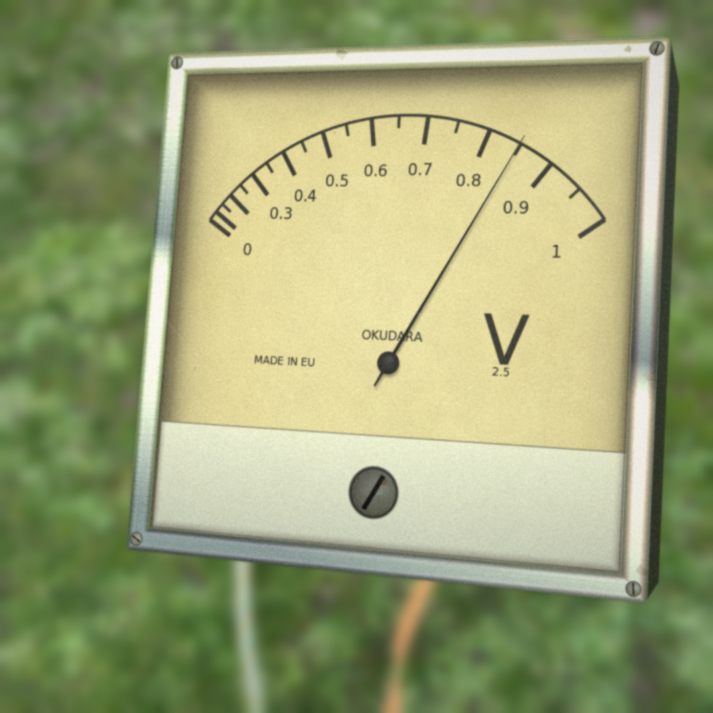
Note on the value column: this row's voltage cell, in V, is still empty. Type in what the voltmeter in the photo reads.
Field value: 0.85 V
